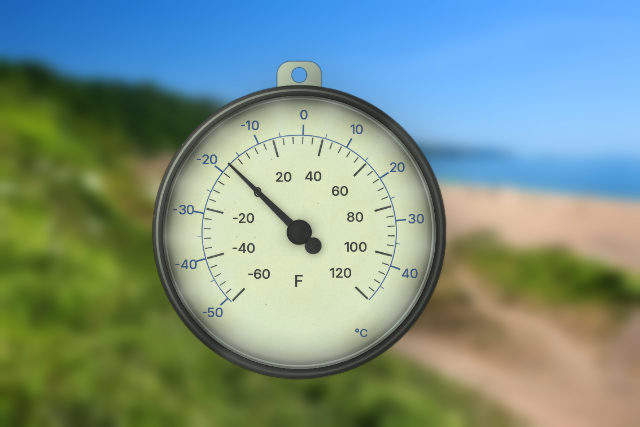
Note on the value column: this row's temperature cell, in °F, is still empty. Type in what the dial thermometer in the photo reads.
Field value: 0 °F
